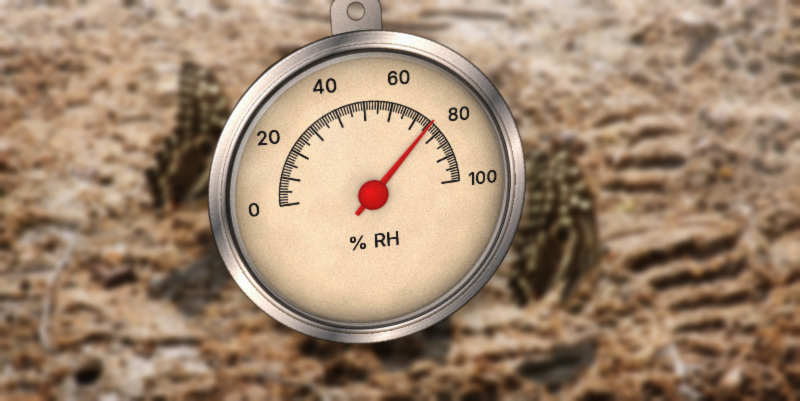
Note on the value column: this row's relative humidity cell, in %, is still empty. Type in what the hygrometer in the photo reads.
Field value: 75 %
